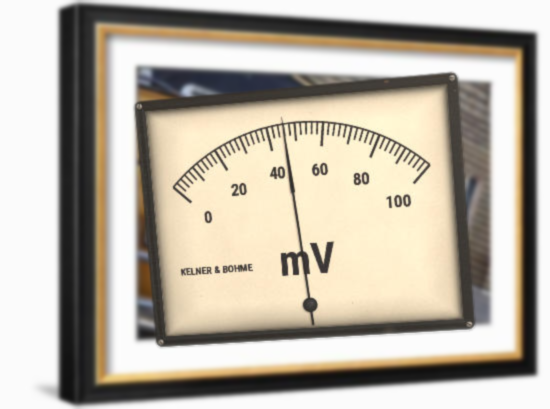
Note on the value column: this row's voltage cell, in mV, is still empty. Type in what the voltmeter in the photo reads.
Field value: 46 mV
